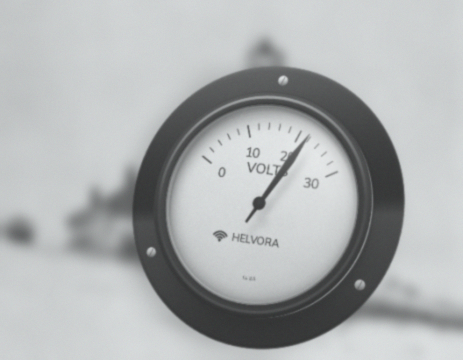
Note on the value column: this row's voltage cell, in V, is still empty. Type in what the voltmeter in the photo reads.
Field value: 22 V
